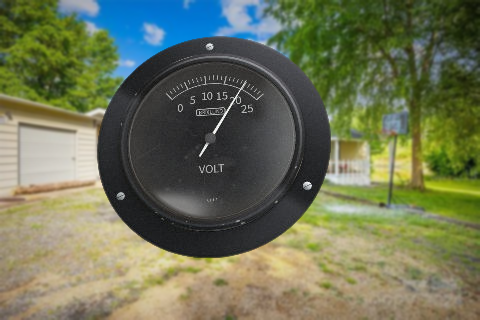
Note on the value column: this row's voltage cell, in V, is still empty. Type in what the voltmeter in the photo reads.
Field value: 20 V
